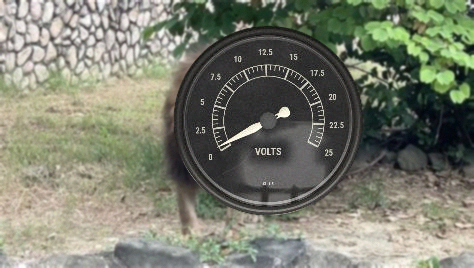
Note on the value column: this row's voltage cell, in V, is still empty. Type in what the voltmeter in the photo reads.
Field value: 0.5 V
